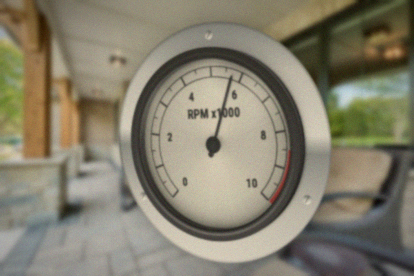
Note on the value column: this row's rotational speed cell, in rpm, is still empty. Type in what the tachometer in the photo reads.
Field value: 5750 rpm
